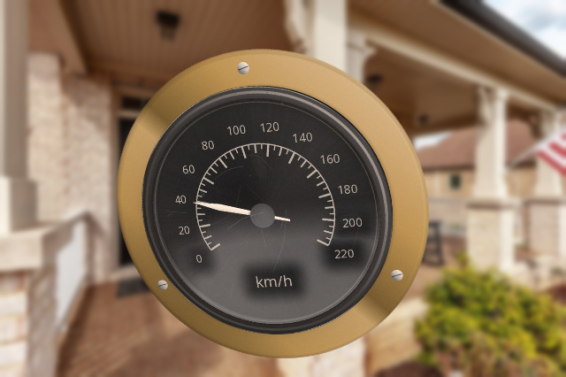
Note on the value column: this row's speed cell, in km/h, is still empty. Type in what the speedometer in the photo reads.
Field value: 40 km/h
